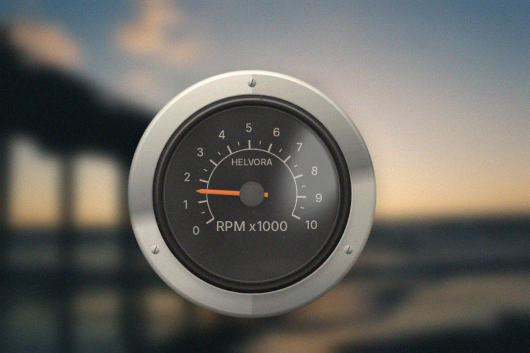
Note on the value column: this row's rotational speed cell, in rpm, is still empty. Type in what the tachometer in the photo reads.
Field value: 1500 rpm
